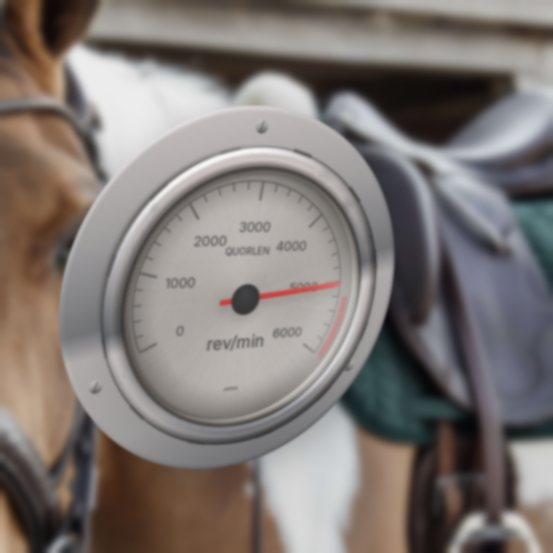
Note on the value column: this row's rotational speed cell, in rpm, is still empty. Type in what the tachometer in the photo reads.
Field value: 5000 rpm
